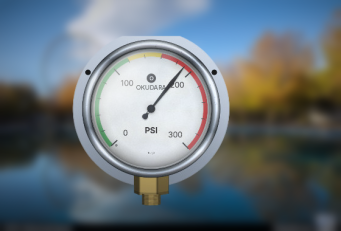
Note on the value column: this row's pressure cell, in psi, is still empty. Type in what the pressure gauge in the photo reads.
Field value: 190 psi
